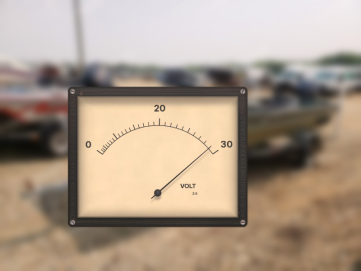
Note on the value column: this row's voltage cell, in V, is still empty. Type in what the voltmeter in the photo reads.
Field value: 29 V
